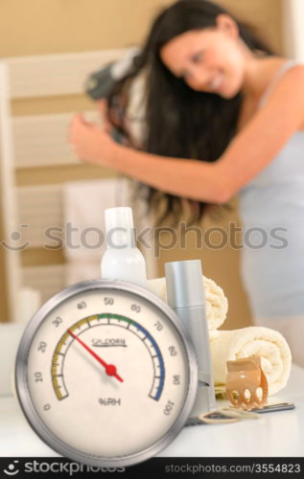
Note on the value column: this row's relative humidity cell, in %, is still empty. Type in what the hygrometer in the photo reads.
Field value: 30 %
